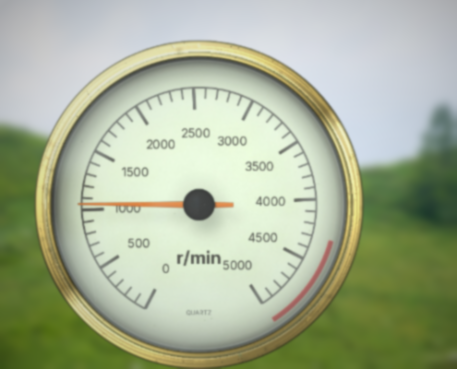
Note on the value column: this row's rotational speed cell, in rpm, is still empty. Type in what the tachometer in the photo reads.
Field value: 1050 rpm
